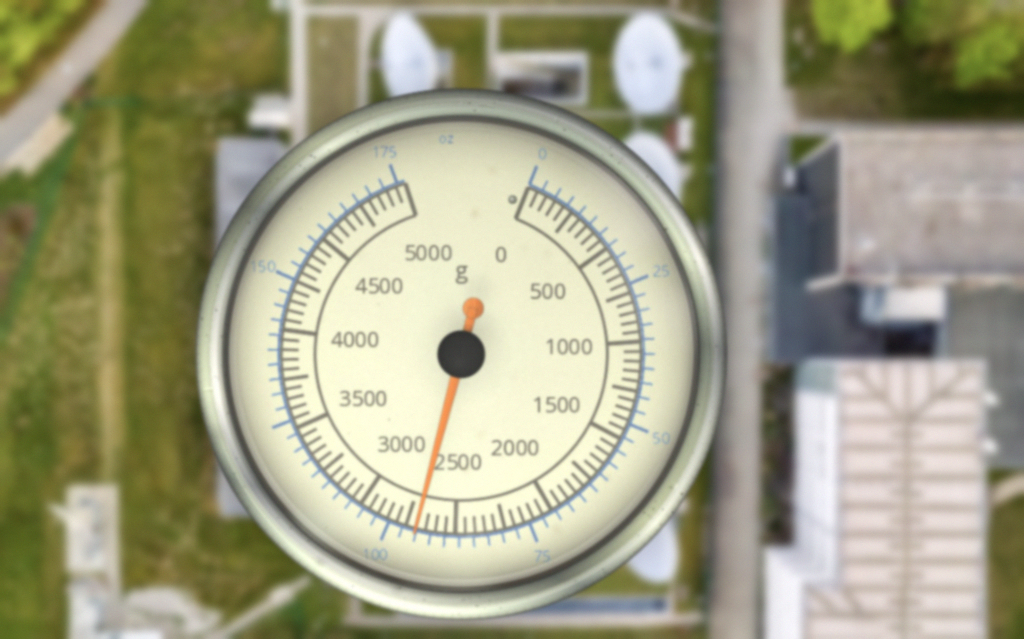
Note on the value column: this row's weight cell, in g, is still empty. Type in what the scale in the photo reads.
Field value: 2700 g
